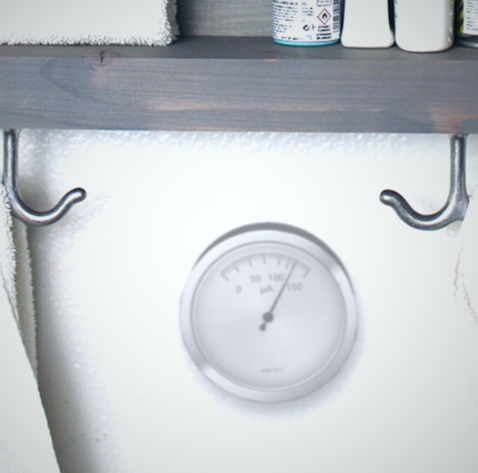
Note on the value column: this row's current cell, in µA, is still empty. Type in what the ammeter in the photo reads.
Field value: 125 µA
